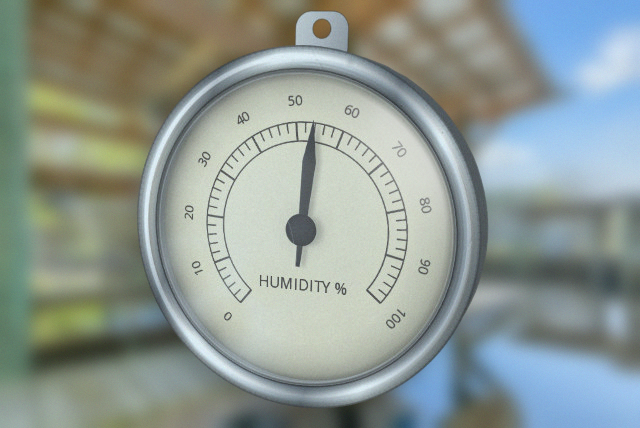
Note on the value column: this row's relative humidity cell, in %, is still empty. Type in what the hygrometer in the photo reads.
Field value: 54 %
